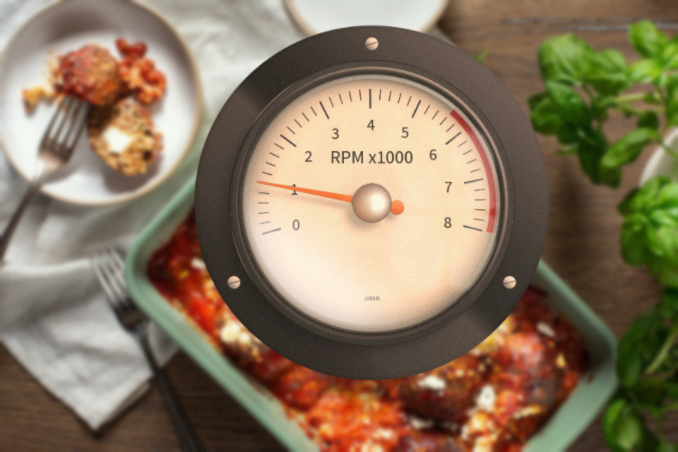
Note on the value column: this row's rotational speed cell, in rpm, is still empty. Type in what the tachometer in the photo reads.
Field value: 1000 rpm
